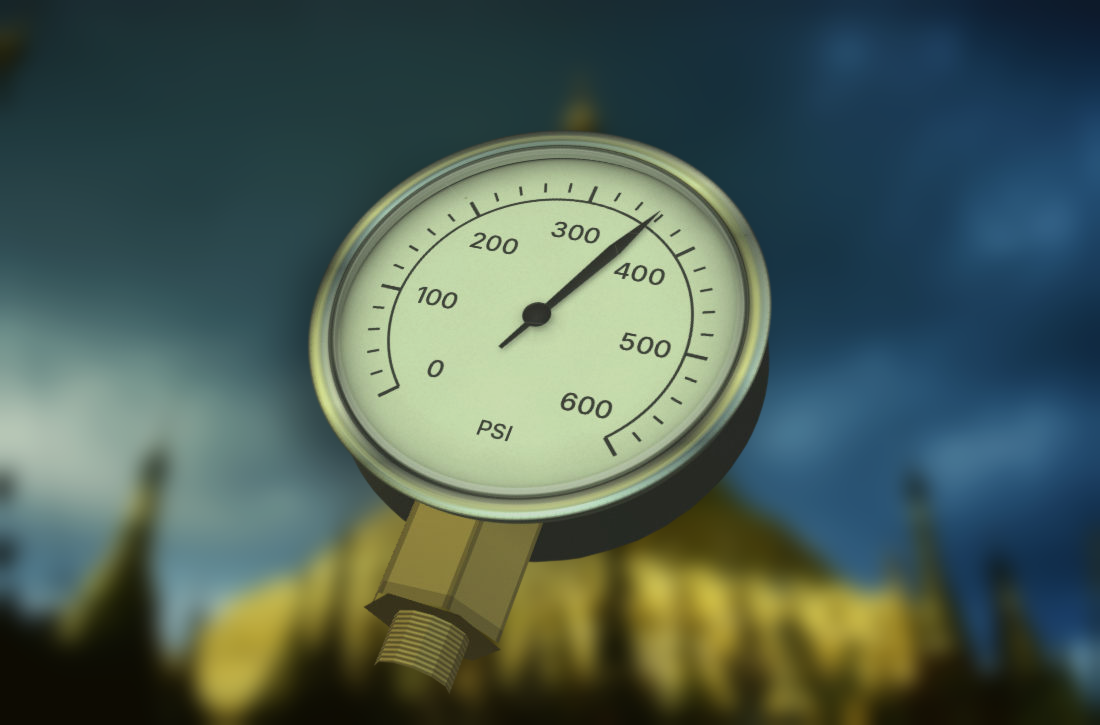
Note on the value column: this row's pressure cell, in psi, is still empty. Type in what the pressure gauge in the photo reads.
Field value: 360 psi
